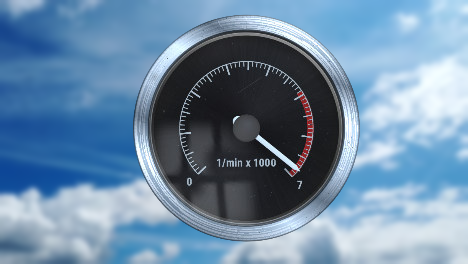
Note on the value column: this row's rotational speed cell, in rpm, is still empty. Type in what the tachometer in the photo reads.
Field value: 6800 rpm
